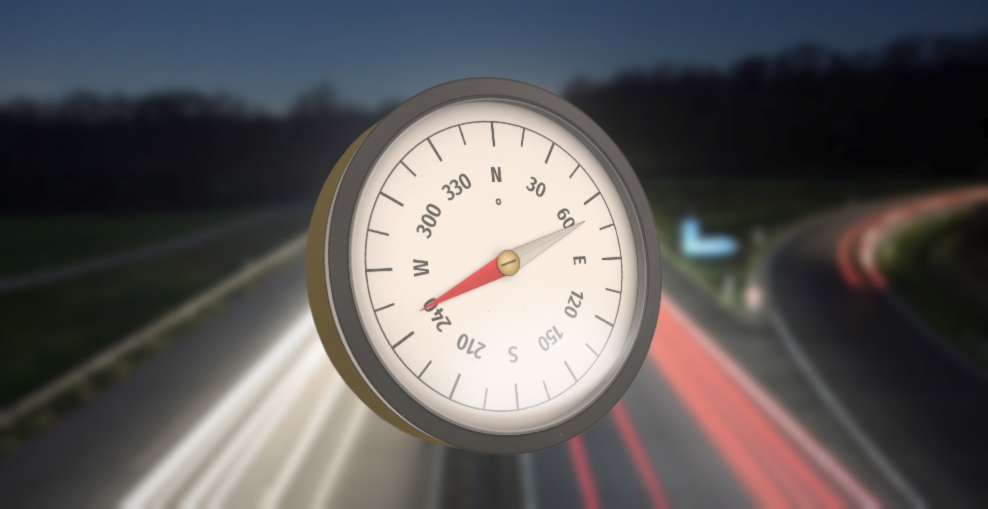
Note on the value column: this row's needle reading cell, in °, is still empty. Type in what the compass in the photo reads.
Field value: 247.5 °
